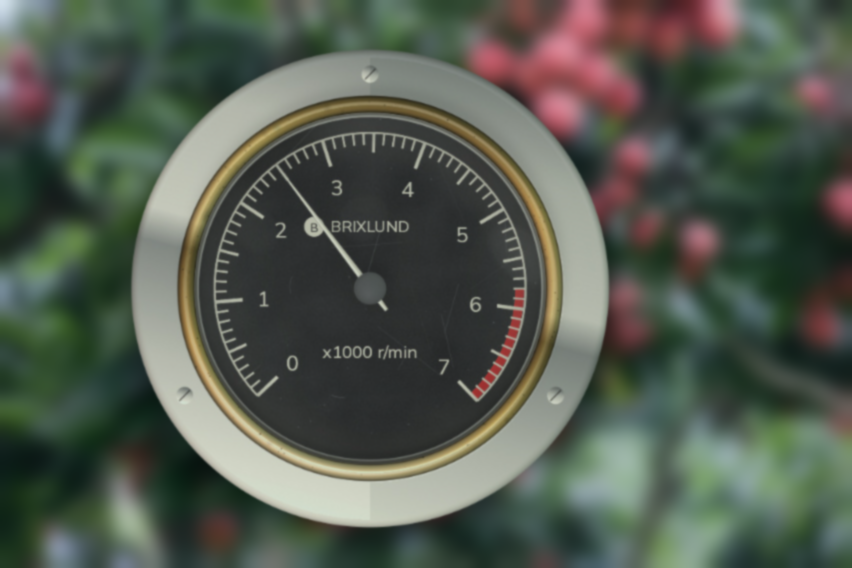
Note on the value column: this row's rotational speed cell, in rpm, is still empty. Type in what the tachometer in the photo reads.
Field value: 2500 rpm
